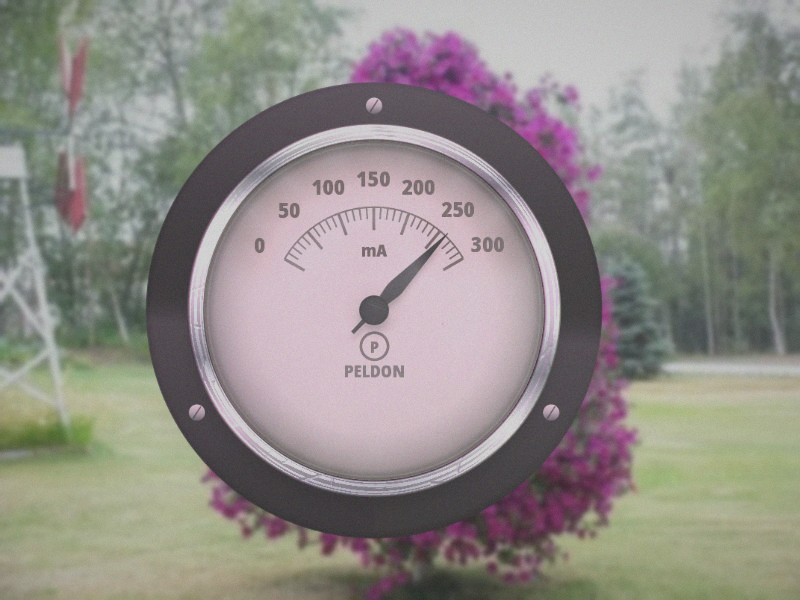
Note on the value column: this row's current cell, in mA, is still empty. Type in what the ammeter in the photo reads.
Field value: 260 mA
